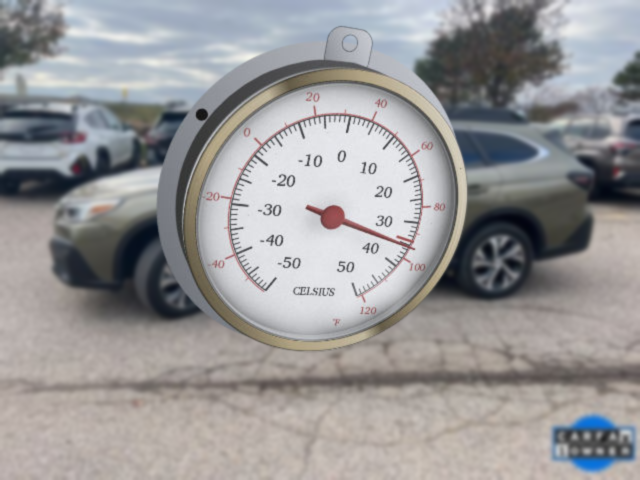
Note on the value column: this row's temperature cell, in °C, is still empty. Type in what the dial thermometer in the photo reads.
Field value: 35 °C
